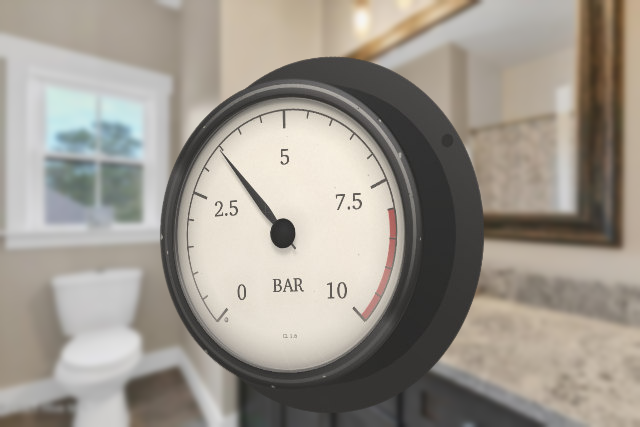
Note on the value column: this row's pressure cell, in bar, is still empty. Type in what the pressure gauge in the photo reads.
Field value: 3.5 bar
